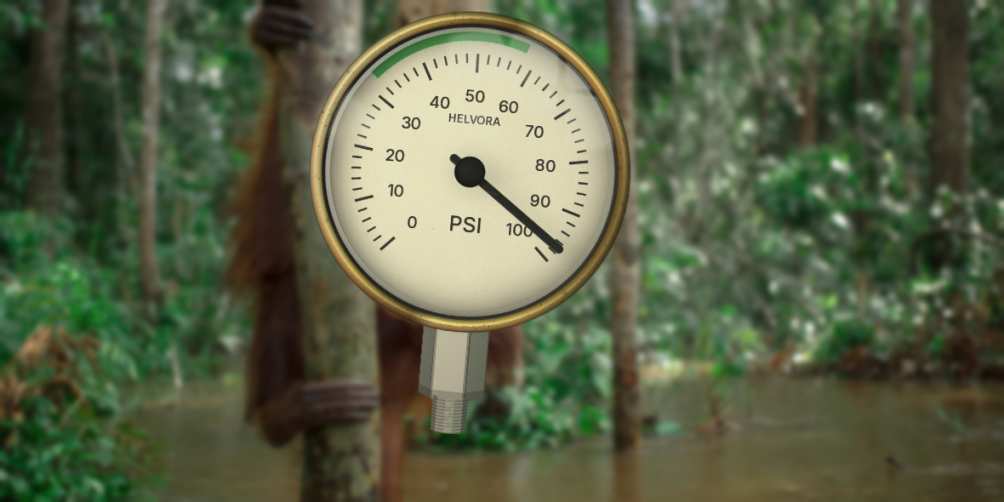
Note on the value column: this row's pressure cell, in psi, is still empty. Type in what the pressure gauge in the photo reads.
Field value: 97 psi
